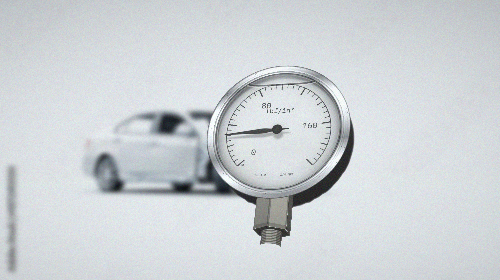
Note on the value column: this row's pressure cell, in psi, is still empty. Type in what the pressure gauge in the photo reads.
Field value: 30 psi
